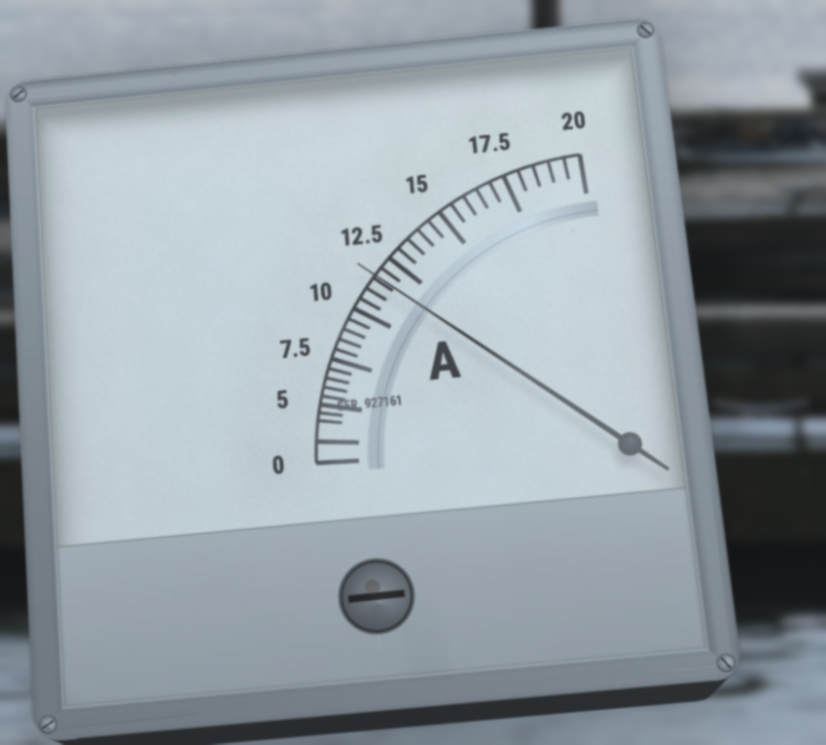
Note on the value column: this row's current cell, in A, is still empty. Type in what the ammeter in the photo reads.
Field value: 11.5 A
